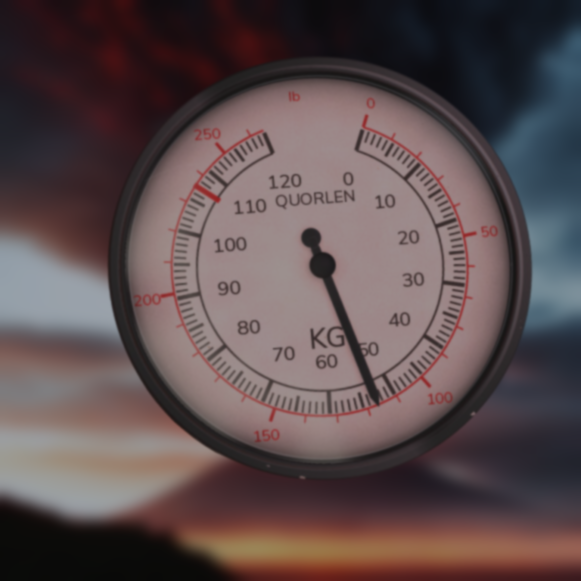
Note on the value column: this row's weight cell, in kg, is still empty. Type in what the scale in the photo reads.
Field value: 53 kg
